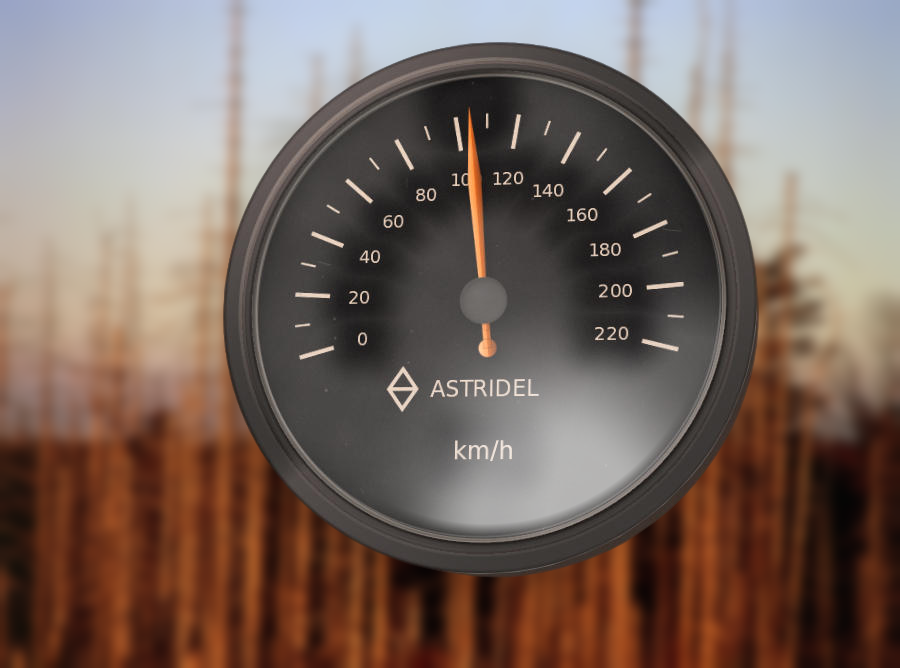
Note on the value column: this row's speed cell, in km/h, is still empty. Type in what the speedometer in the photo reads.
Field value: 105 km/h
